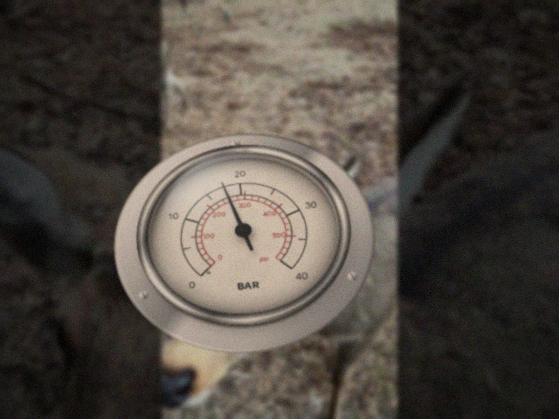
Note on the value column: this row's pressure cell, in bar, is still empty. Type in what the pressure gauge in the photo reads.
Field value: 17.5 bar
